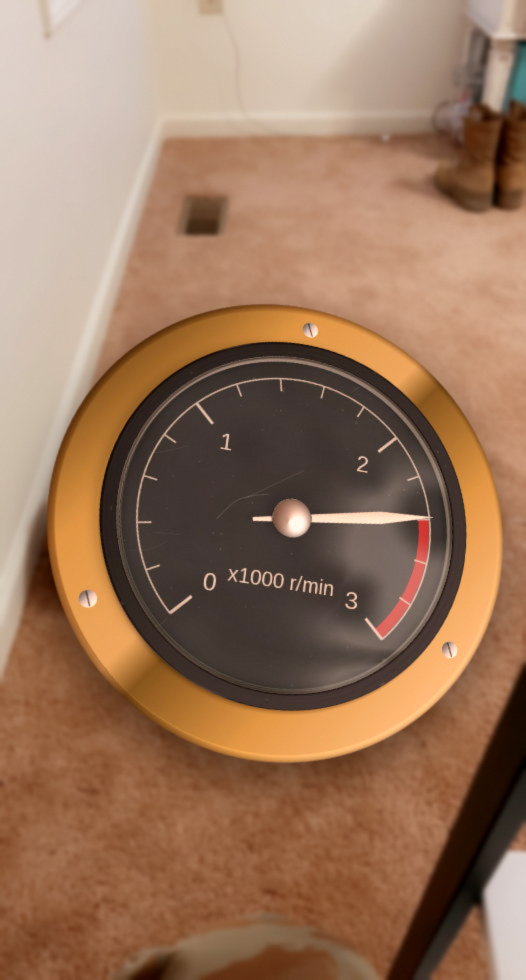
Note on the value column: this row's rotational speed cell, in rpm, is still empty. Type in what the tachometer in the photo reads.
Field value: 2400 rpm
